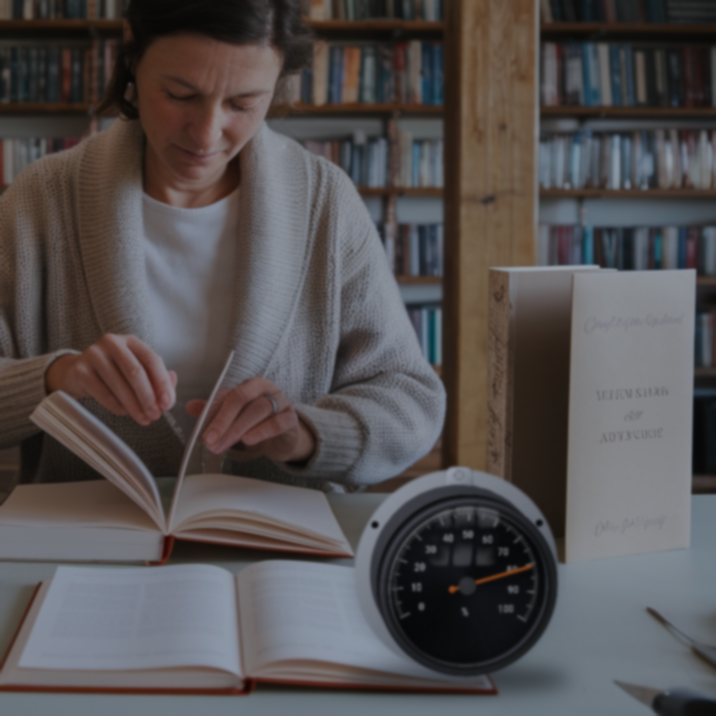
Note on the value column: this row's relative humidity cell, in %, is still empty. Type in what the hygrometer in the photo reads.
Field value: 80 %
